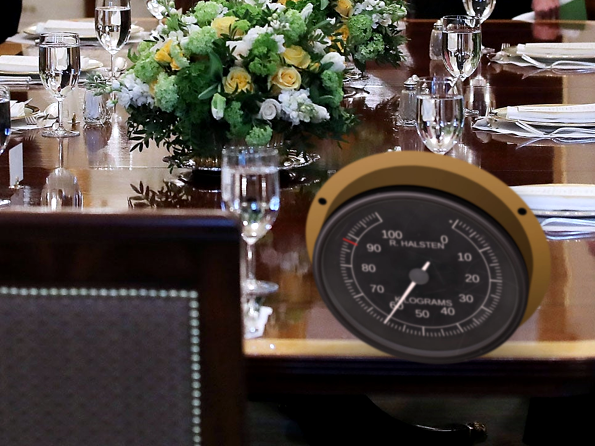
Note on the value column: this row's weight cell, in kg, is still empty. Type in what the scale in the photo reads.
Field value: 60 kg
